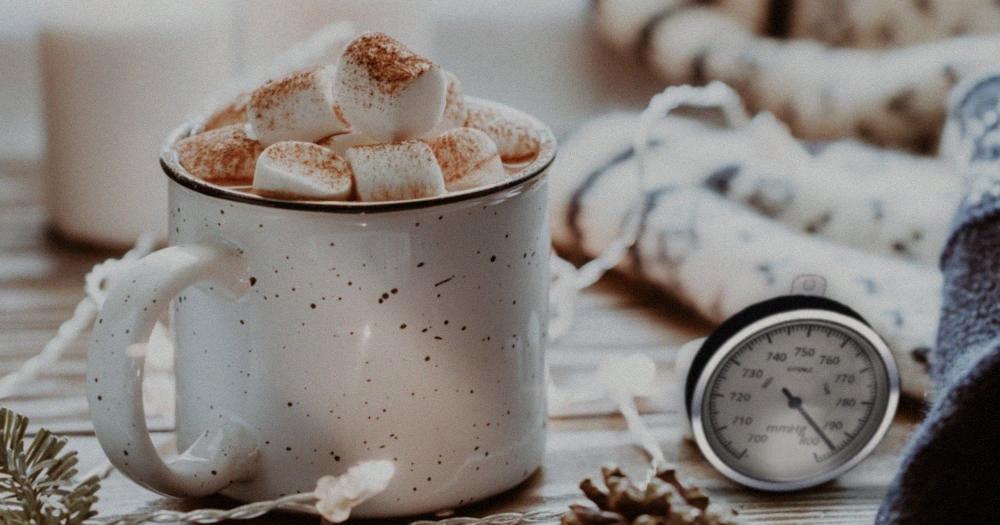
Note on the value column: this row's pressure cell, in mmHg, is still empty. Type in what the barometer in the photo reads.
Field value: 795 mmHg
